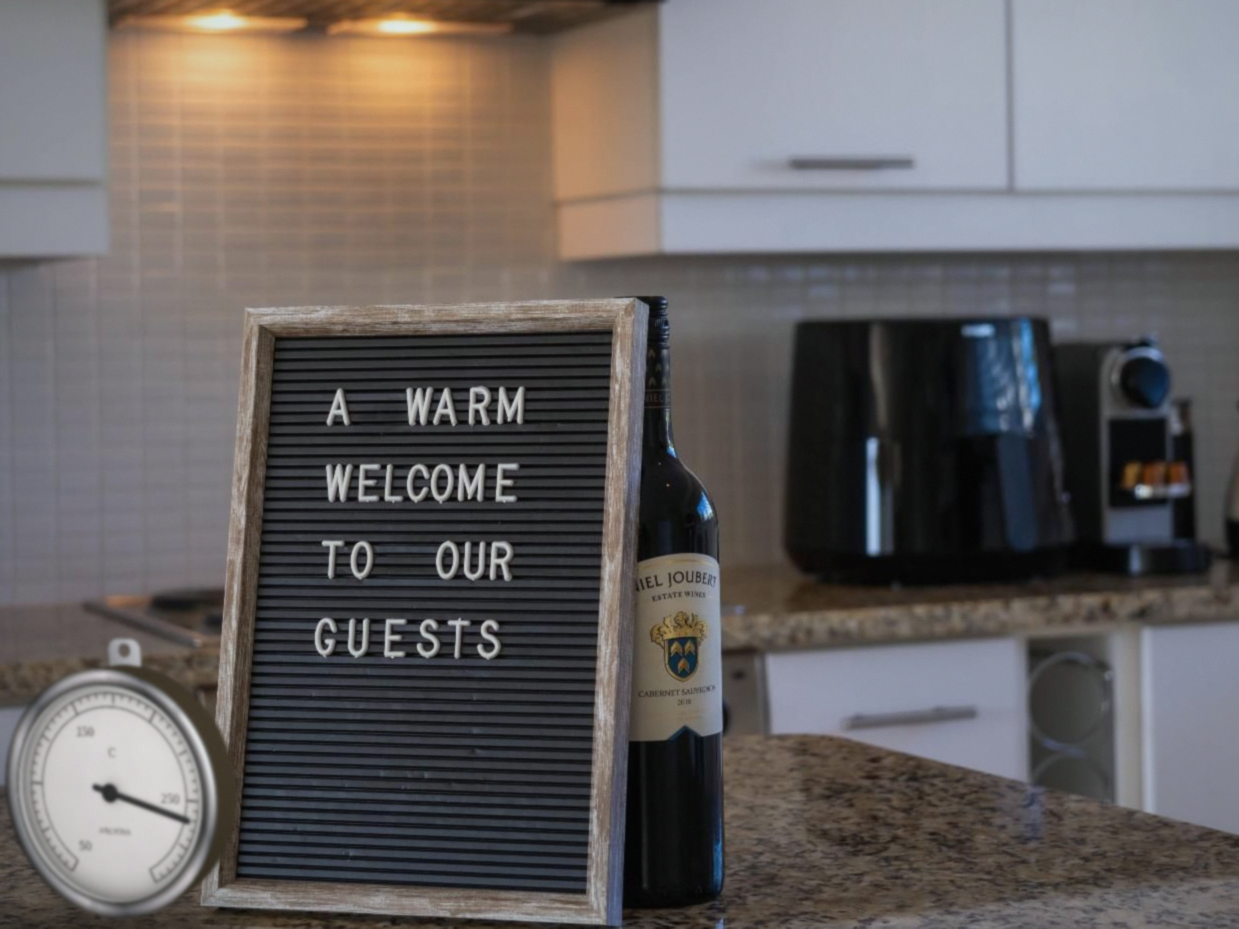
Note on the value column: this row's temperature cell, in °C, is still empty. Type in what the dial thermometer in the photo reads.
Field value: 260 °C
